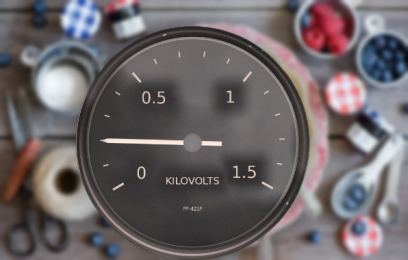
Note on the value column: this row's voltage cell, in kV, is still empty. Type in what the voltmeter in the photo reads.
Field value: 0.2 kV
